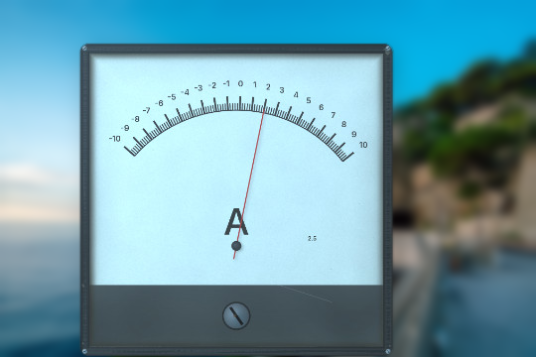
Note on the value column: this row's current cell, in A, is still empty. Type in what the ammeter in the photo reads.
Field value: 2 A
